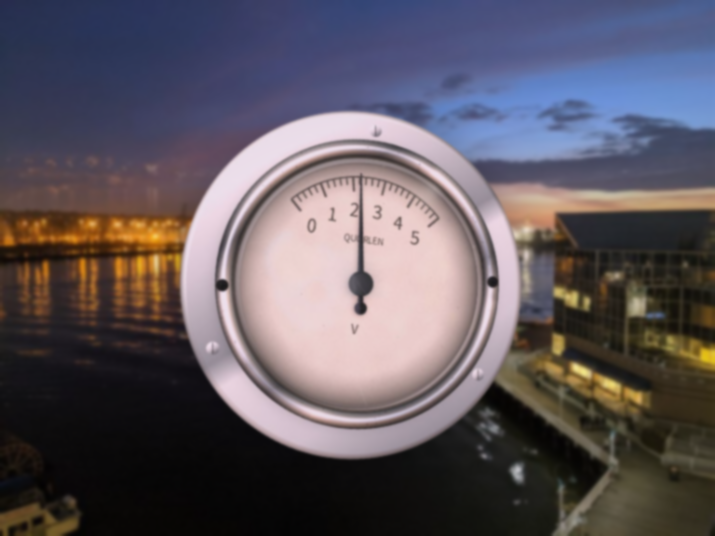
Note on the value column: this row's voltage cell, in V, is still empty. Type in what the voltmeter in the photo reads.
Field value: 2.2 V
